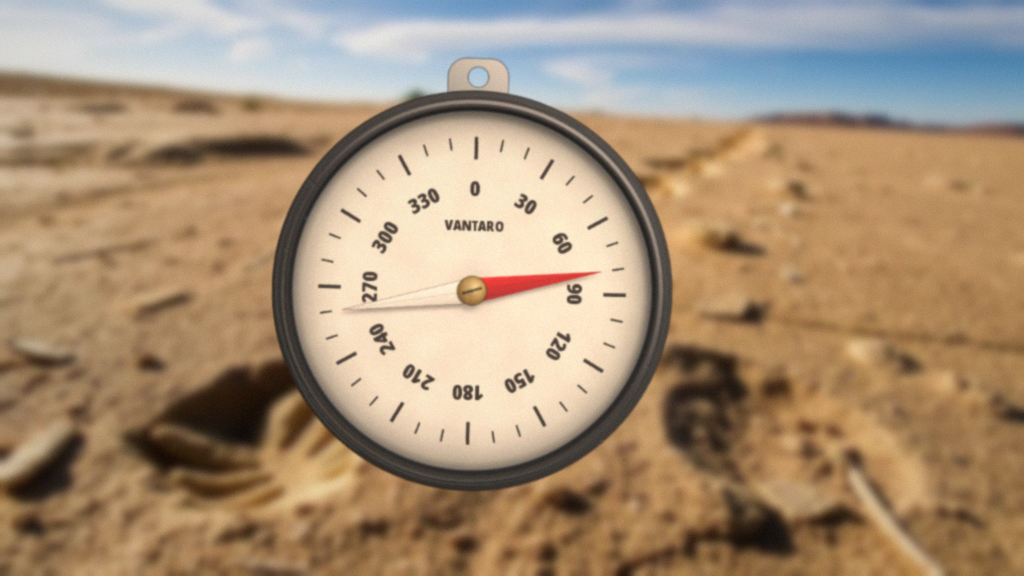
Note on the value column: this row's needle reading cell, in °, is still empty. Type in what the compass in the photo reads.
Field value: 80 °
